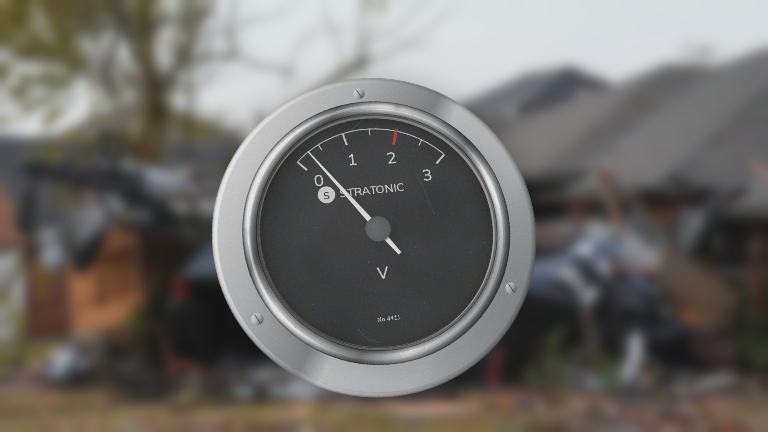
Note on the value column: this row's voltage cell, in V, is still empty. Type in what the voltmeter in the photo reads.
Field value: 0.25 V
